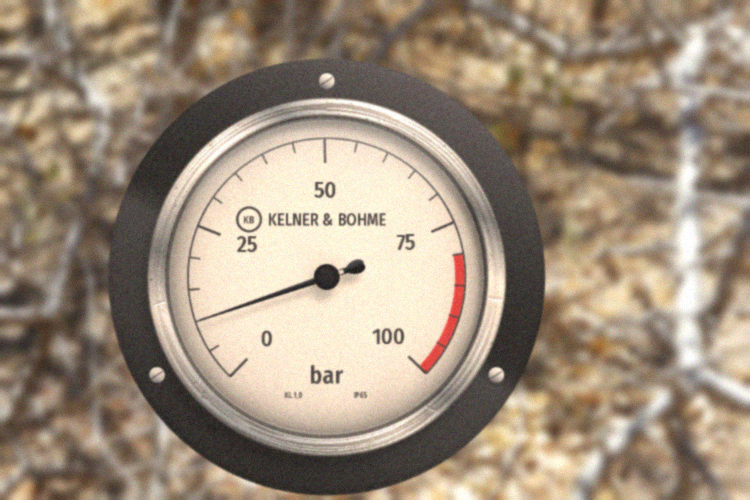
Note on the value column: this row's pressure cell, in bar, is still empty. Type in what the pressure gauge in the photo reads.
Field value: 10 bar
